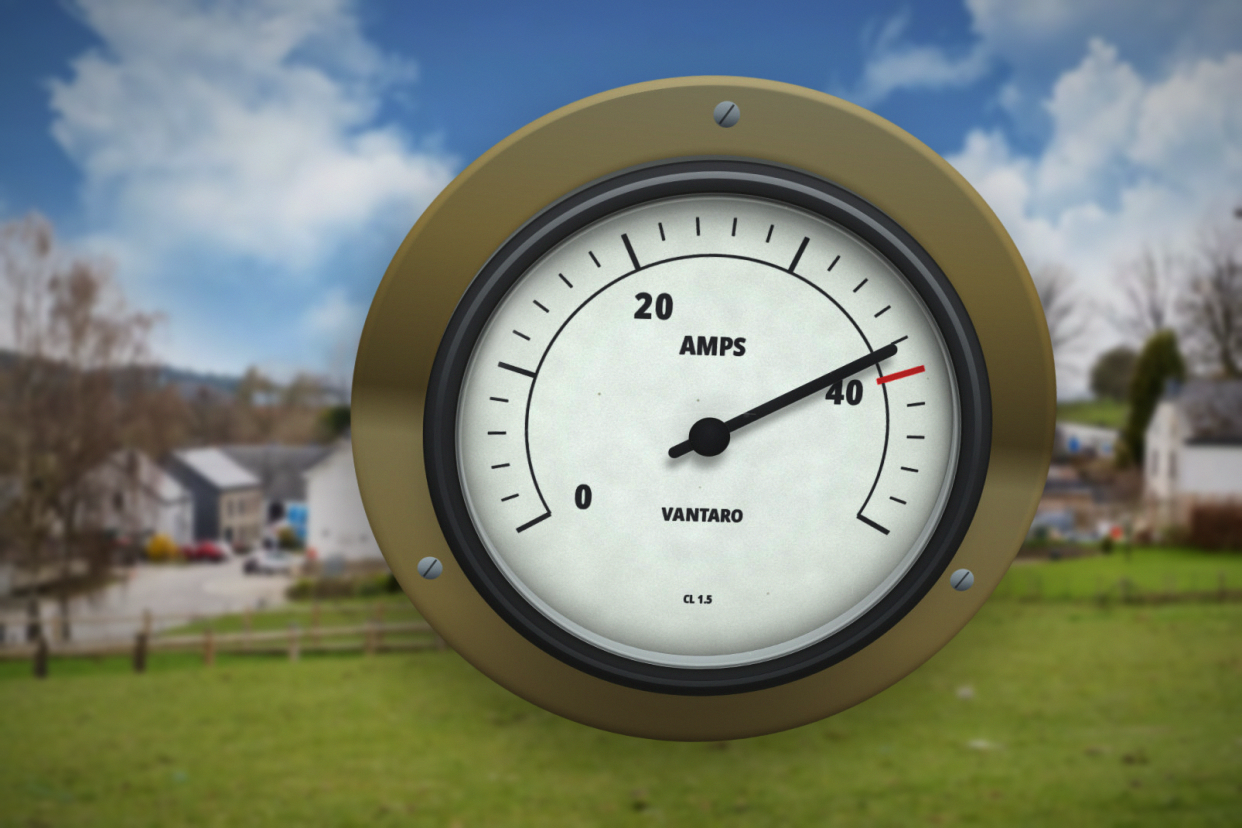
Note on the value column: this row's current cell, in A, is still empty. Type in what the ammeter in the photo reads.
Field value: 38 A
